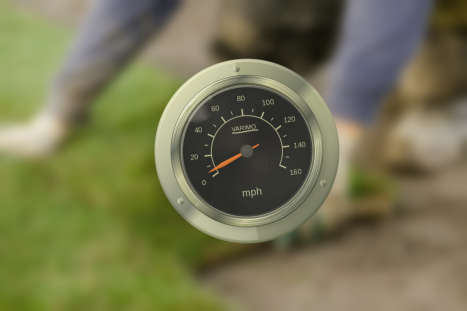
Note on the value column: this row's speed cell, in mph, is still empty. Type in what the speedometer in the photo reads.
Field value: 5 mph
